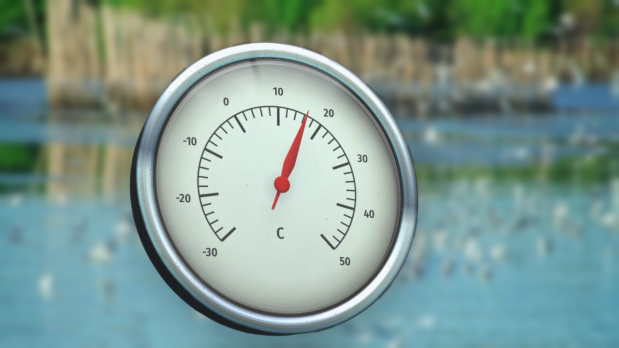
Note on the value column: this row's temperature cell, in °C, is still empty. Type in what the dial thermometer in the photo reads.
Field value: 16 °C
